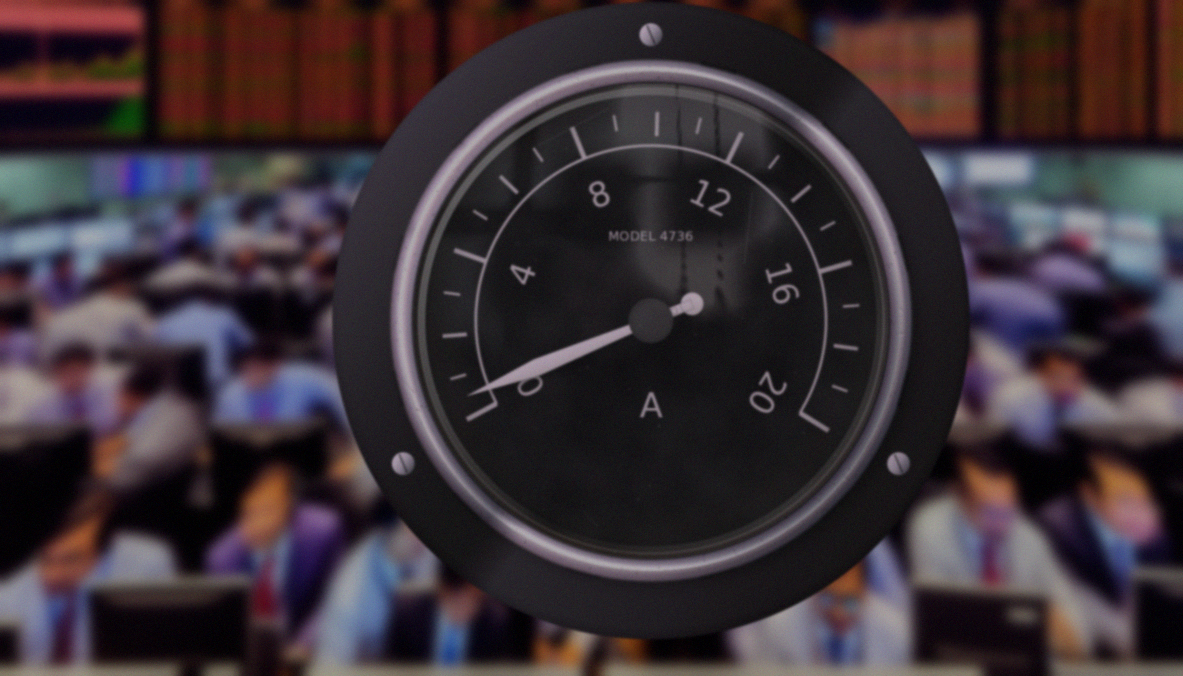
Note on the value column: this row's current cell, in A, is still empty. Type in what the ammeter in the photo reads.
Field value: 0.5 A
